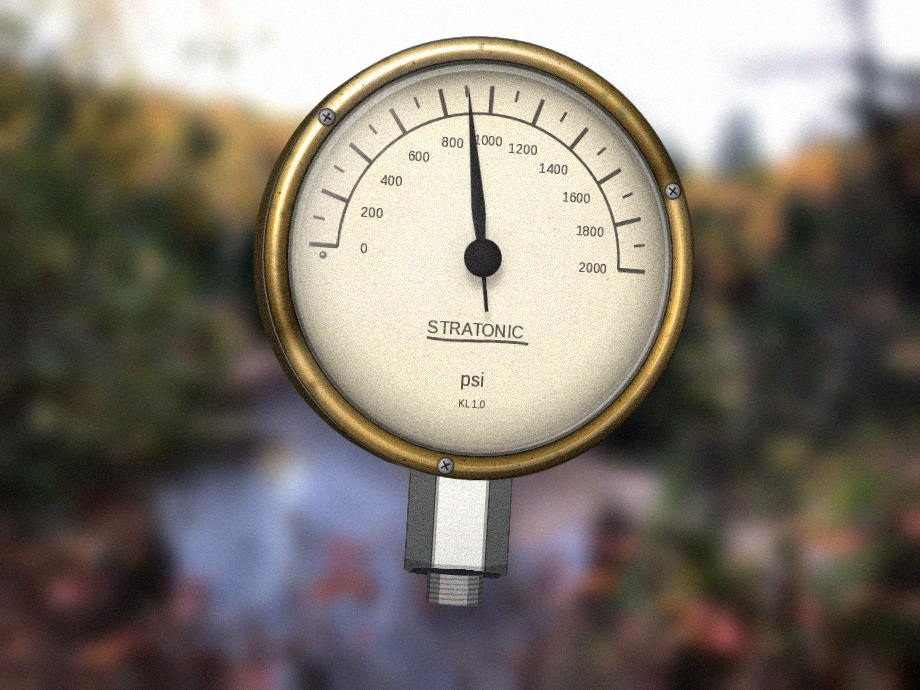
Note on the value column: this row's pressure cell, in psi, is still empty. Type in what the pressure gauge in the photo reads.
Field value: 900 psi
